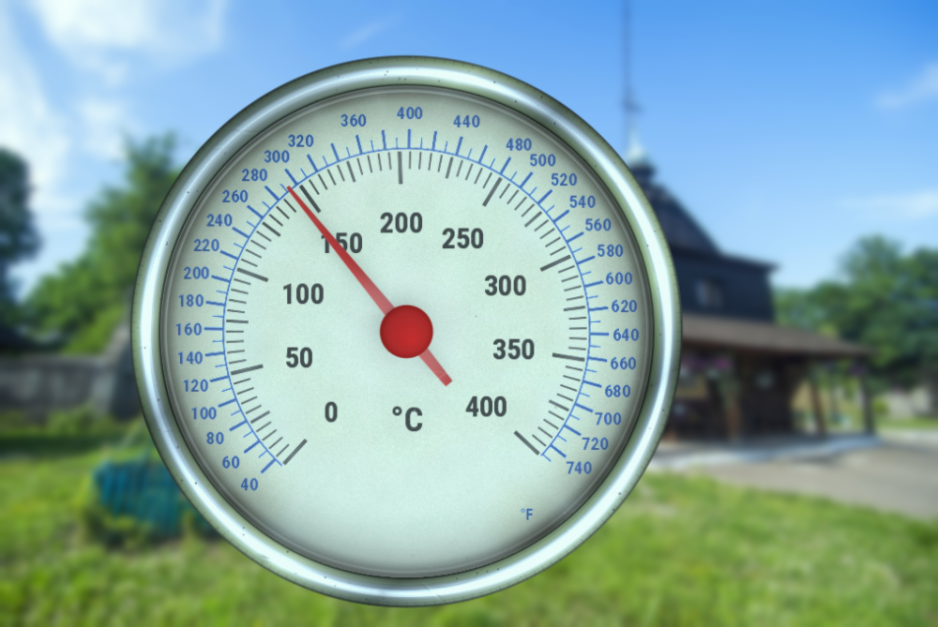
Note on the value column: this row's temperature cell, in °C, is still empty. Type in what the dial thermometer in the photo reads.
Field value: 145 °C
